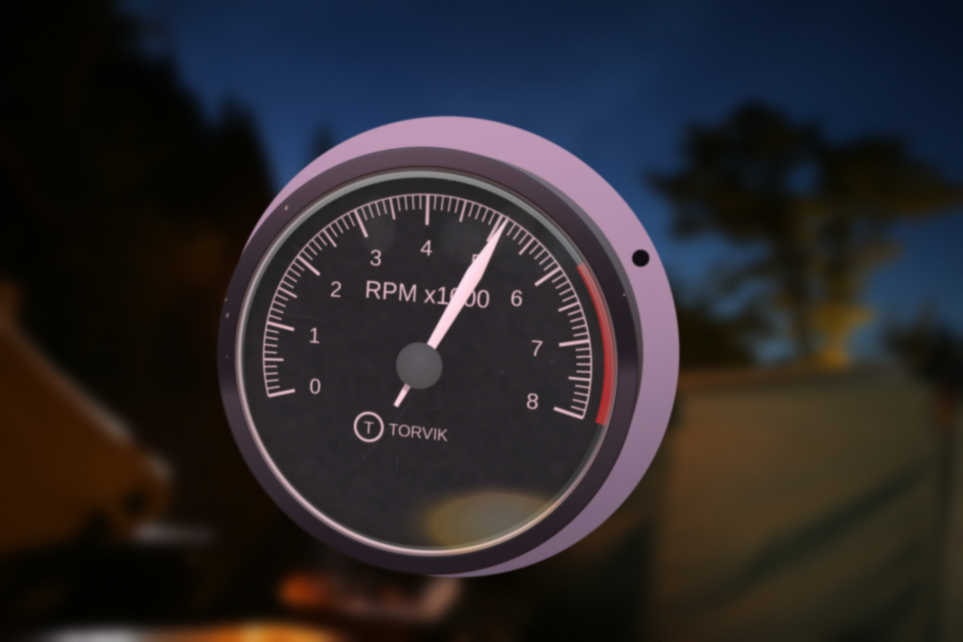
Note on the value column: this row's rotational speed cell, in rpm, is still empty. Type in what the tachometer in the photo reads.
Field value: 5100 rpm
